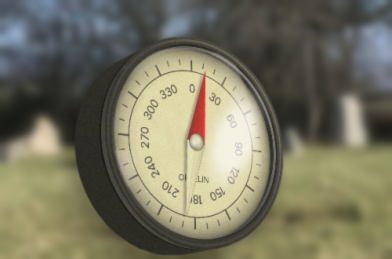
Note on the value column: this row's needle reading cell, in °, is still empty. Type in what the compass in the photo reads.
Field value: 10 °
